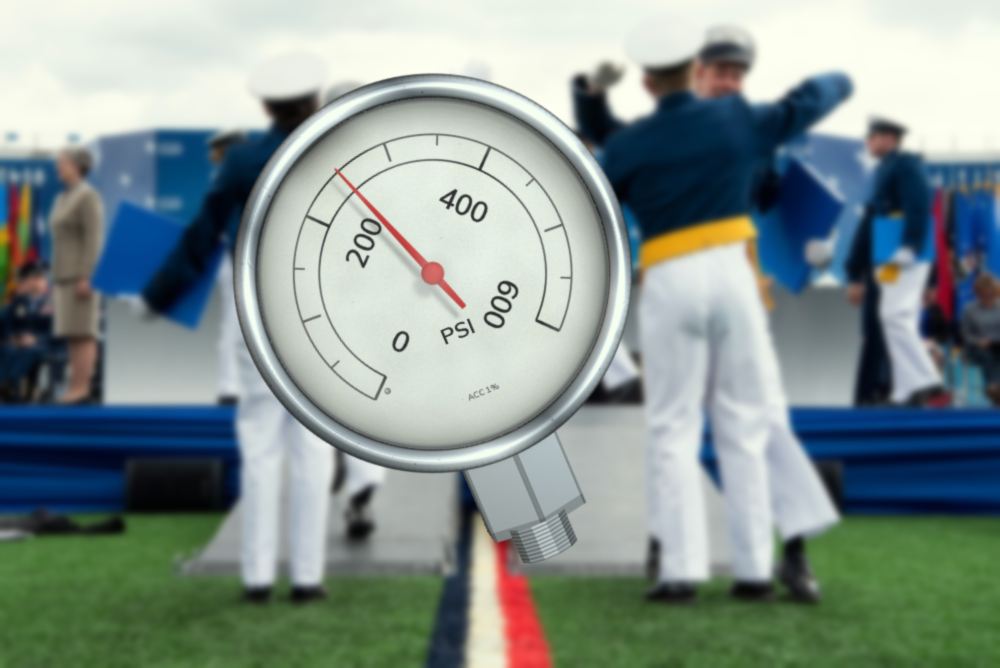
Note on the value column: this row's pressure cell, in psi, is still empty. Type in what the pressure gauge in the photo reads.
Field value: 250 psi
